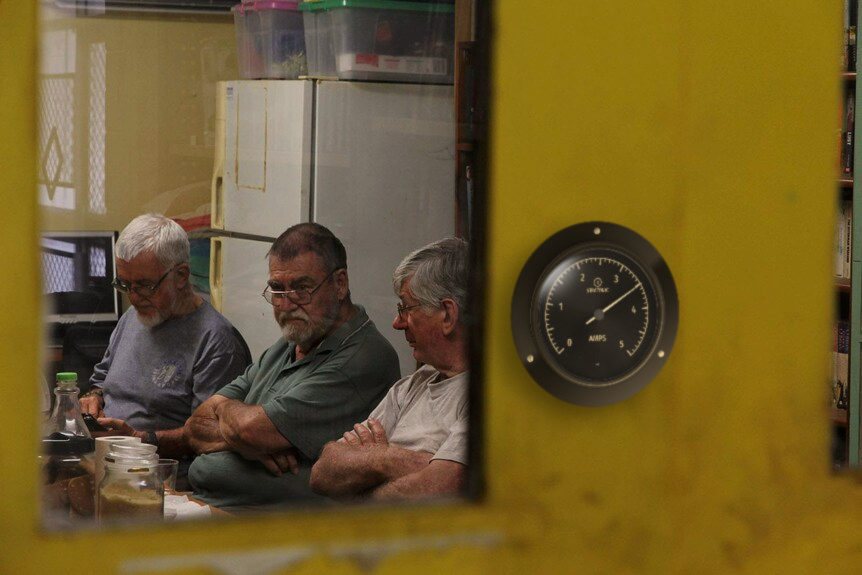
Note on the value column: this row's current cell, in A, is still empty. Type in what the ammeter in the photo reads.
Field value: 3.5 A
